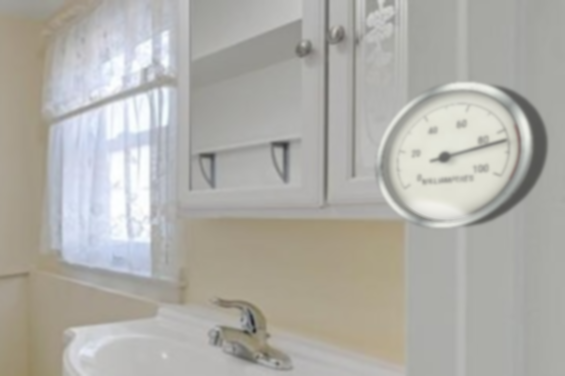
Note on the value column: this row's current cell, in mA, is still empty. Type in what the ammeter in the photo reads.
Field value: 85 mA
